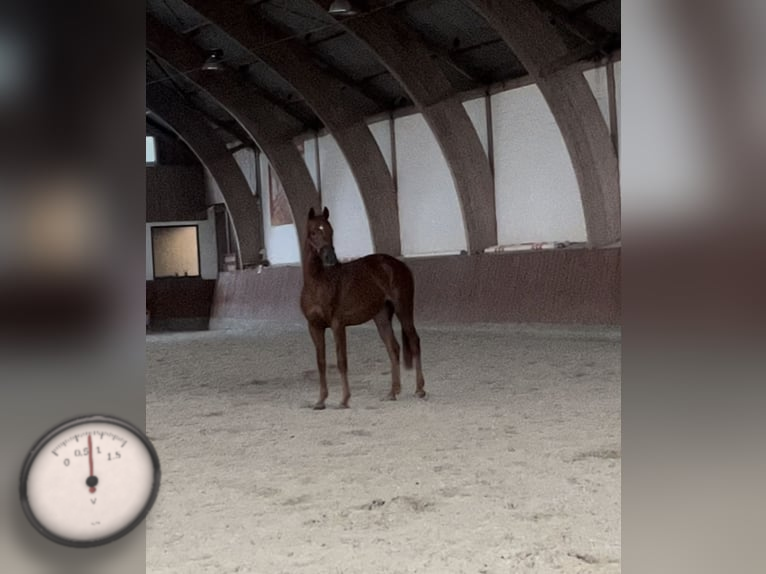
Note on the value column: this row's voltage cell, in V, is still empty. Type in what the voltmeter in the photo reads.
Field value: 0.75 V
